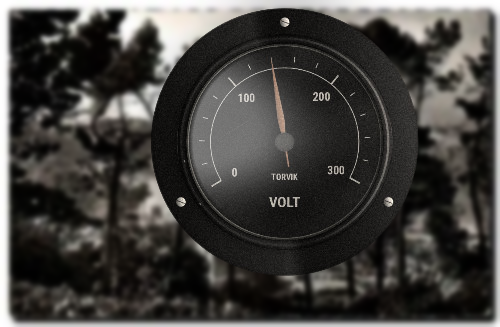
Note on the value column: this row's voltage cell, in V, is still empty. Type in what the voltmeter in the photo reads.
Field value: 140 V
